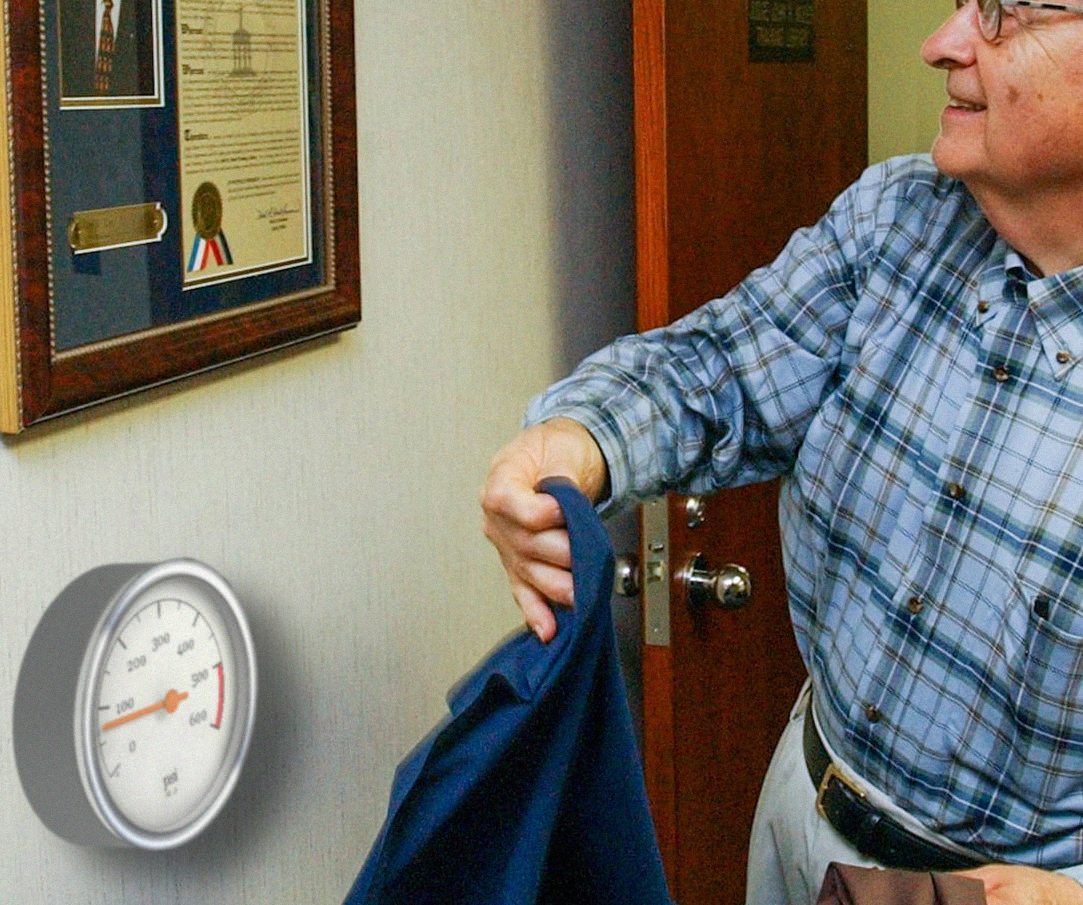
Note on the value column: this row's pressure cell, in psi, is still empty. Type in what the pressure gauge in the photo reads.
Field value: 75 psi
